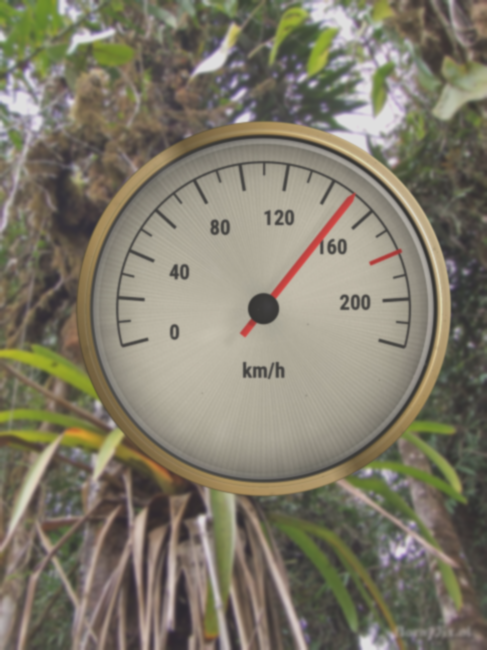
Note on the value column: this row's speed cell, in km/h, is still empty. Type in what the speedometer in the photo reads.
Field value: 150 km/h
